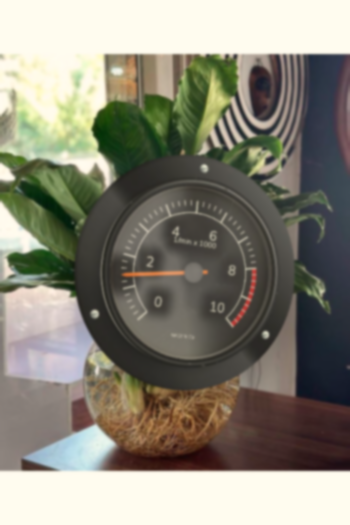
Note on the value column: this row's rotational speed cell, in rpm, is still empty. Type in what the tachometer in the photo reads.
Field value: 1400 rpm
